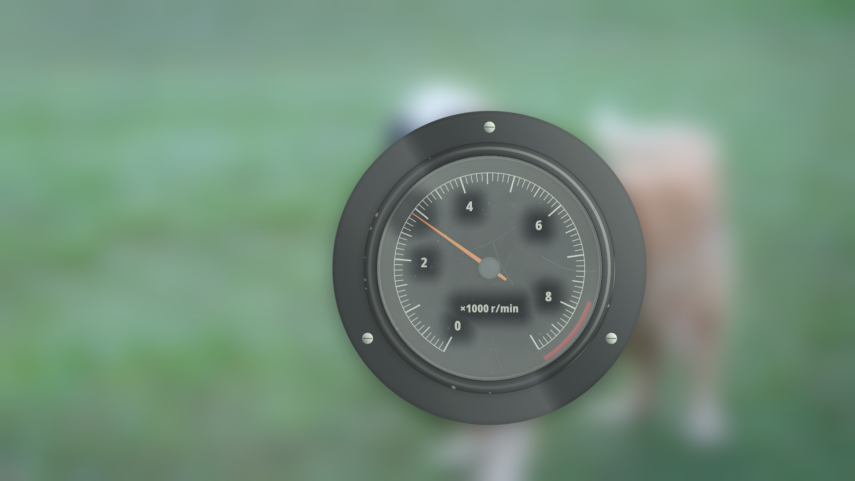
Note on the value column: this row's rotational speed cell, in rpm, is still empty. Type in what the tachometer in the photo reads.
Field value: 2900 rpm
